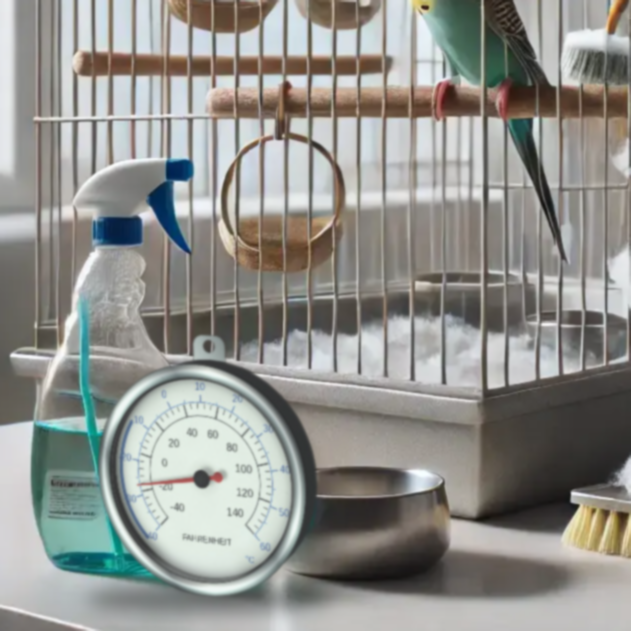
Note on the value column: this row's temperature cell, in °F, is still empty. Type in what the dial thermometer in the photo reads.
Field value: -16 °F
